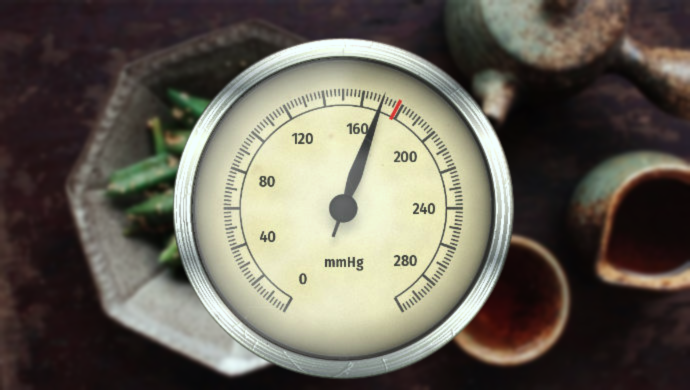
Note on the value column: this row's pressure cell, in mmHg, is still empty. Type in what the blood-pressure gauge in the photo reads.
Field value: 170 mmHg
